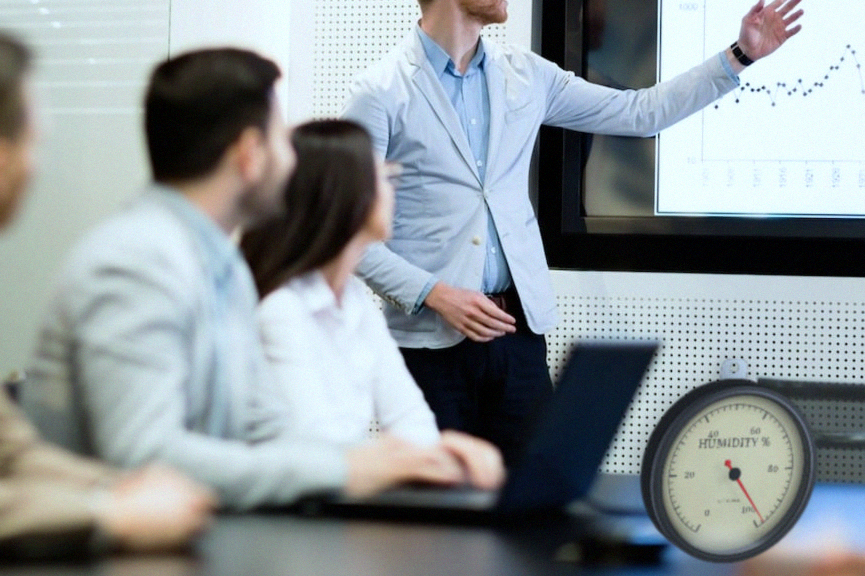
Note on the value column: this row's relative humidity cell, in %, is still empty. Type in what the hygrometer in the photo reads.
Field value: 98 %
